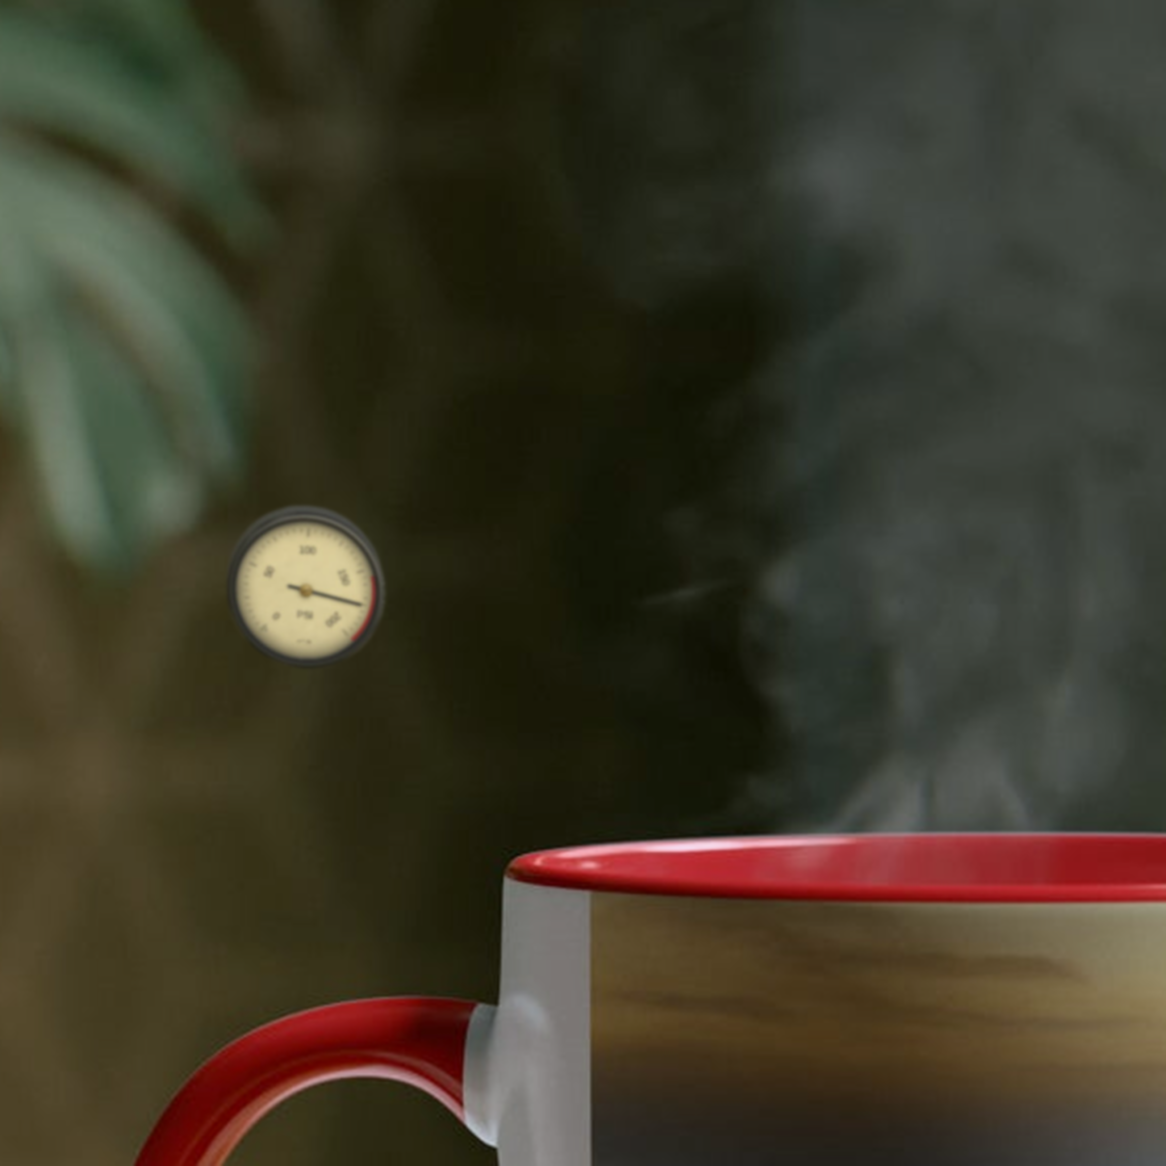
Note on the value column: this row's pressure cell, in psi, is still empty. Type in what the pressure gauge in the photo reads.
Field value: 175 psi
